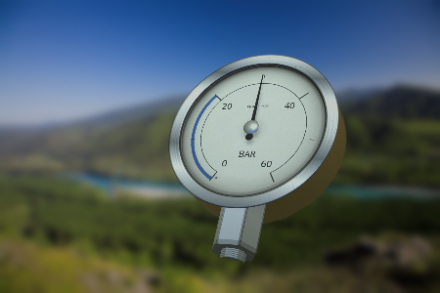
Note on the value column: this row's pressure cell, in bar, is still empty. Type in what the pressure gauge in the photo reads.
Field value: 30 bar
